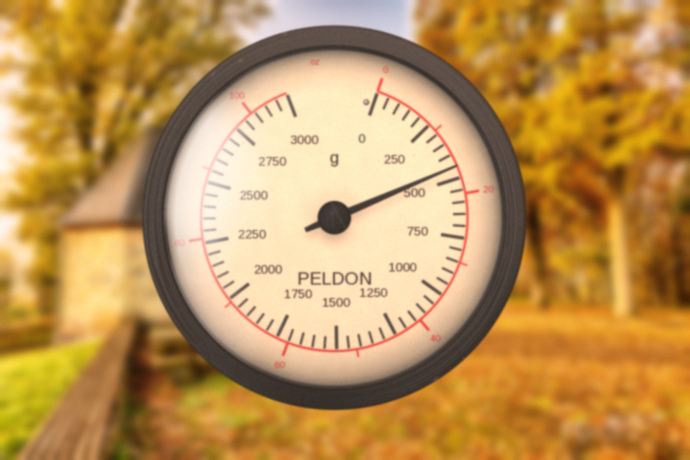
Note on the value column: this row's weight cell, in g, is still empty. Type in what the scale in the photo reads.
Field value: 450 g
